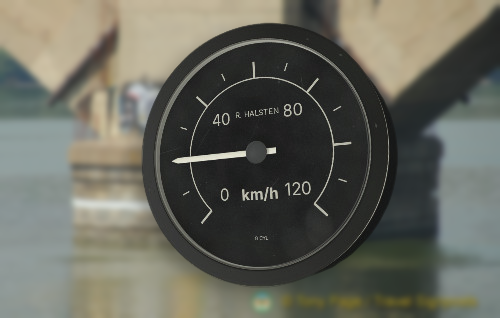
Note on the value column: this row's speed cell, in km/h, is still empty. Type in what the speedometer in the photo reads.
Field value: 20 km/h
